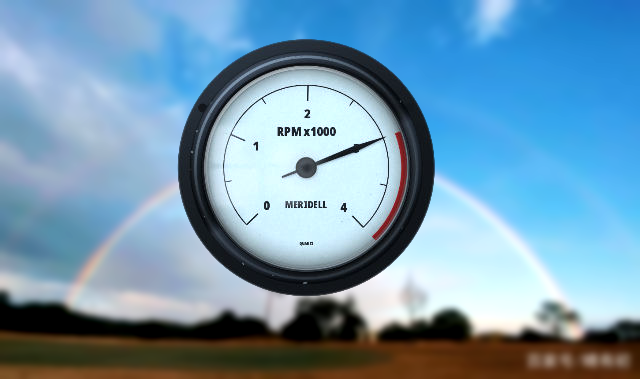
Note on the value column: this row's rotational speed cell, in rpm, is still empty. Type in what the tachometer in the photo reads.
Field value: 3000 rpm
